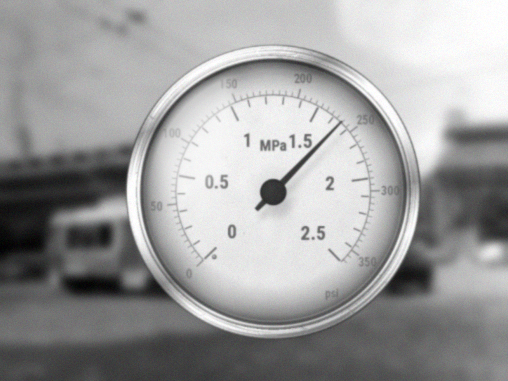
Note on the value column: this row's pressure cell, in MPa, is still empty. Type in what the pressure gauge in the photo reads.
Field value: 1.65 MPa
